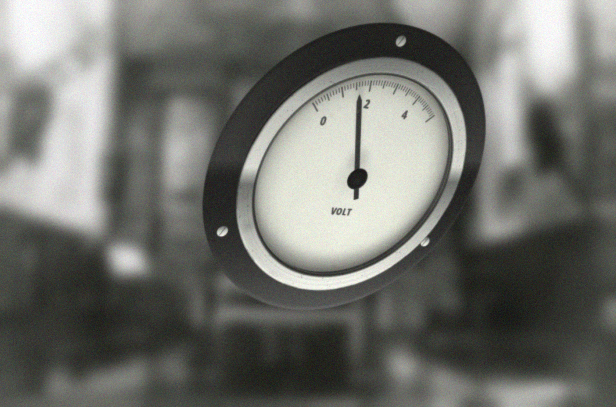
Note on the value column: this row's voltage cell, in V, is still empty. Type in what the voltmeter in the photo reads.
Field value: 1.5 V
